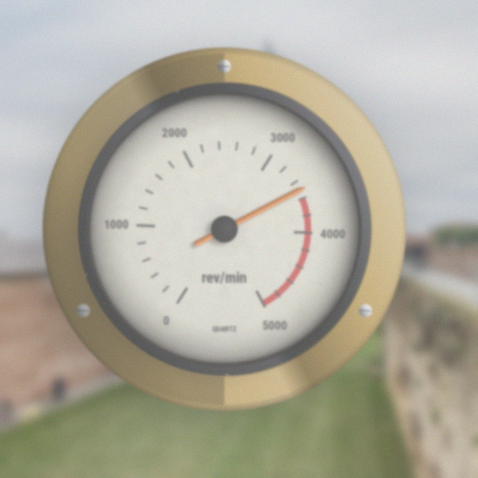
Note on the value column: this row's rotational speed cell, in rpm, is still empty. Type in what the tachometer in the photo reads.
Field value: 3500 rpm
